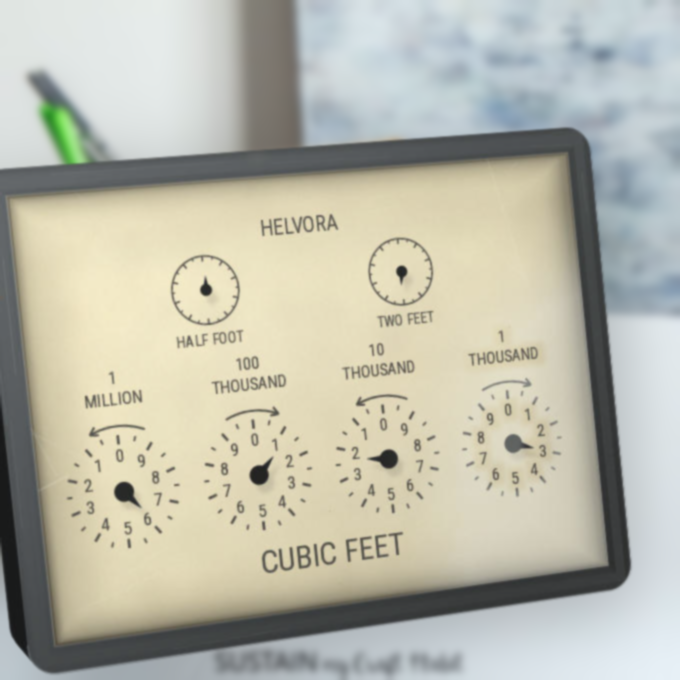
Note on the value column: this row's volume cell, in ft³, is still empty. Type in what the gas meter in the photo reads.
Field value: 612300 ft³
